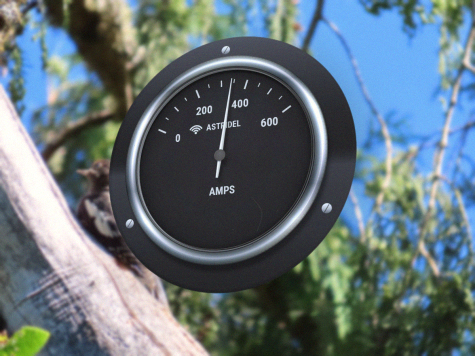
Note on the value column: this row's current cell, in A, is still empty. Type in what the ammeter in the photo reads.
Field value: 350 A
